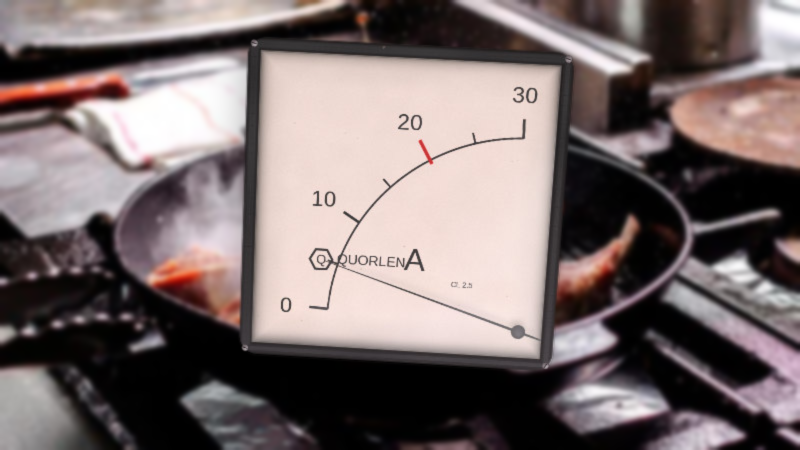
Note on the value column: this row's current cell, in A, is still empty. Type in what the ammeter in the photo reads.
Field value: 5 A
